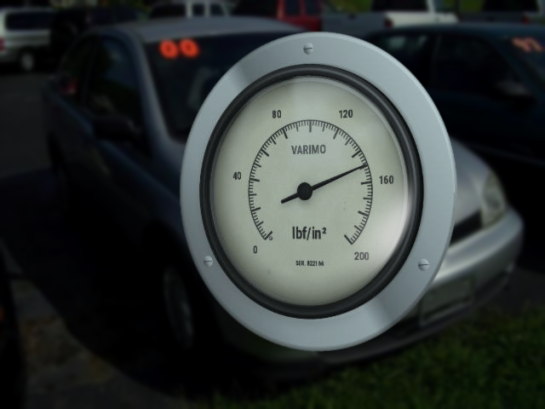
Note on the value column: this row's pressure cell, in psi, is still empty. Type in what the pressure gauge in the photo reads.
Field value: 150 psi
